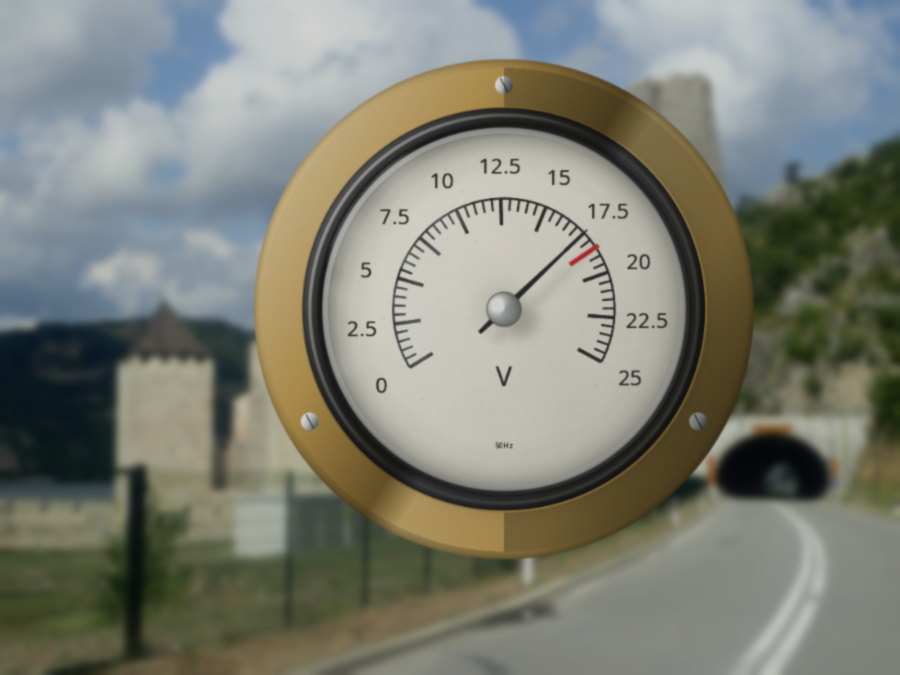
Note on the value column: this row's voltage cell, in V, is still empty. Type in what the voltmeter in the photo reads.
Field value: 17.5 V
